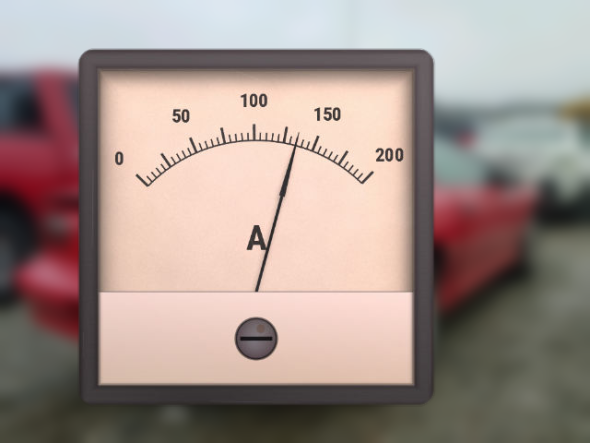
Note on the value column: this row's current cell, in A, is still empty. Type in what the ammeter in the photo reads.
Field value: 135 A
